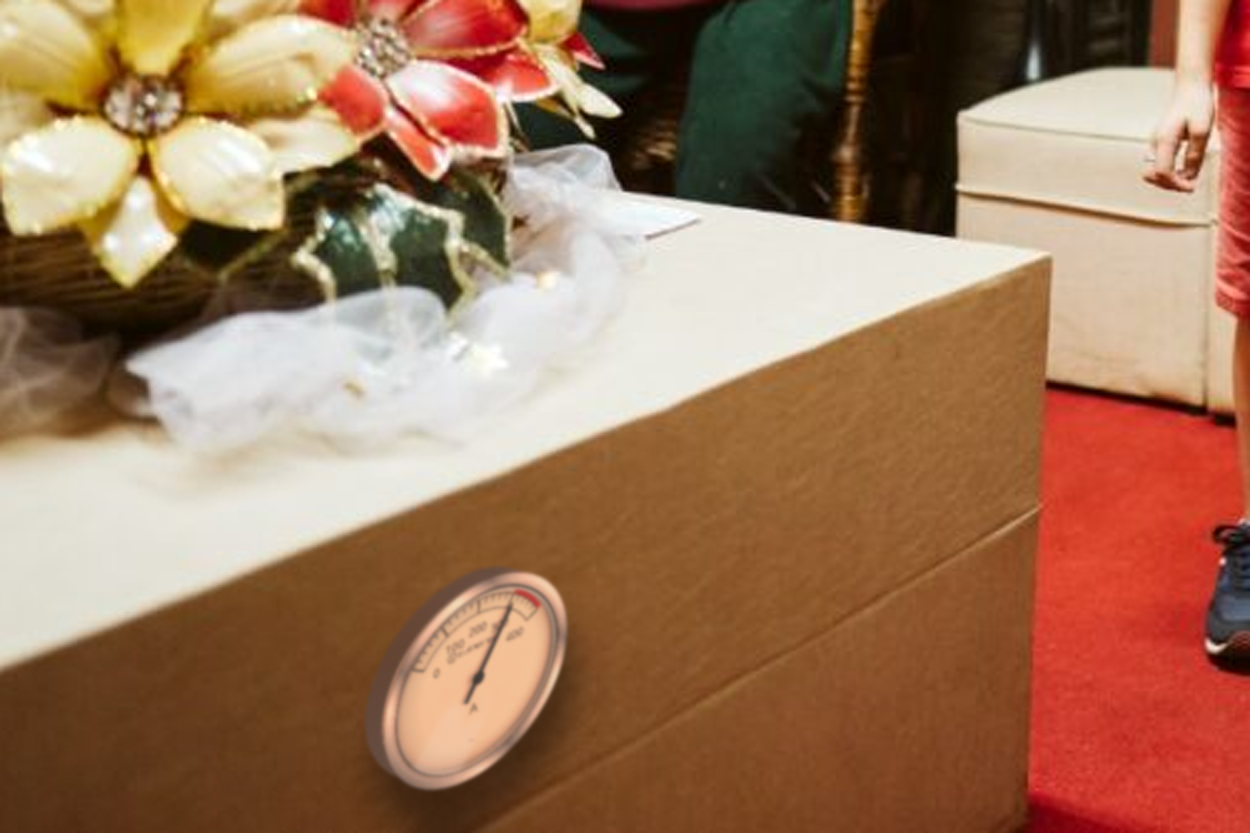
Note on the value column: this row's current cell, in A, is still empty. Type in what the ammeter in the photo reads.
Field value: 300 A
